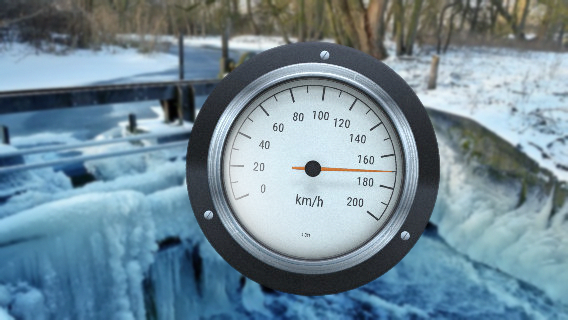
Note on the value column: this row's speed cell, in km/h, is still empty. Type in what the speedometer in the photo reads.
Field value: 170 km/h
